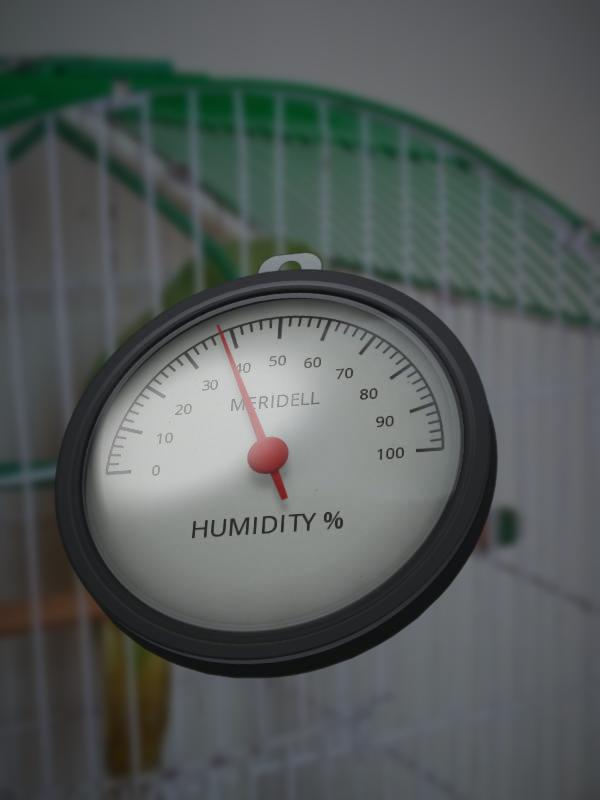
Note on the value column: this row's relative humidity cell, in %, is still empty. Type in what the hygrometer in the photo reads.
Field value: 38 %
